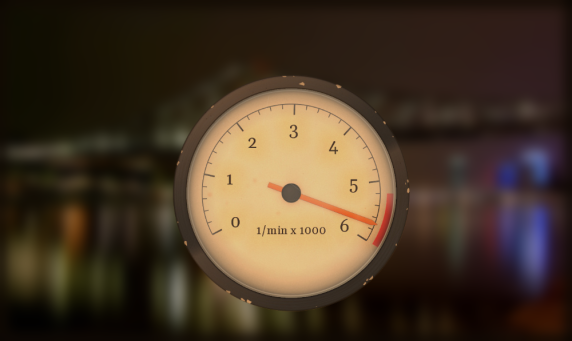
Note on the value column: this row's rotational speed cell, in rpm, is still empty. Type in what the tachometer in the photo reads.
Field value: 5700 rpm
